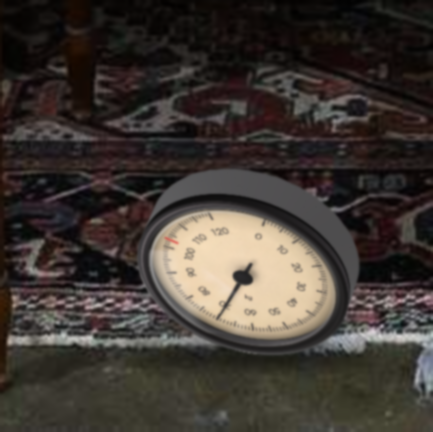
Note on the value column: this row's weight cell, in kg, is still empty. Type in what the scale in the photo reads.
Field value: 70 kg
